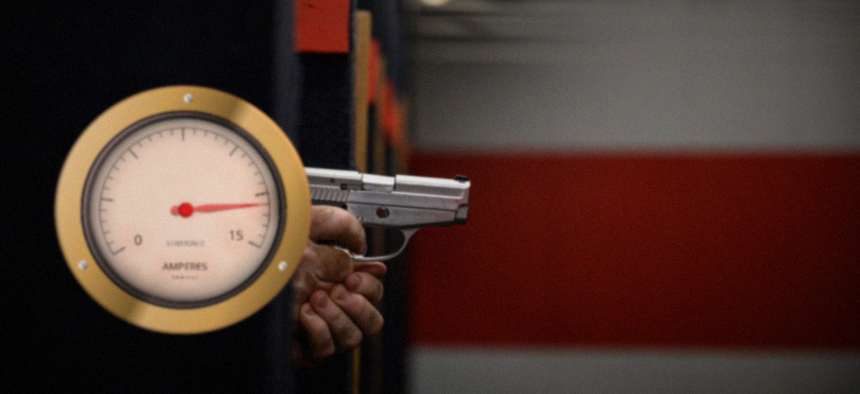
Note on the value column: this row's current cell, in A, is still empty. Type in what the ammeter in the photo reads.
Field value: 13 A
